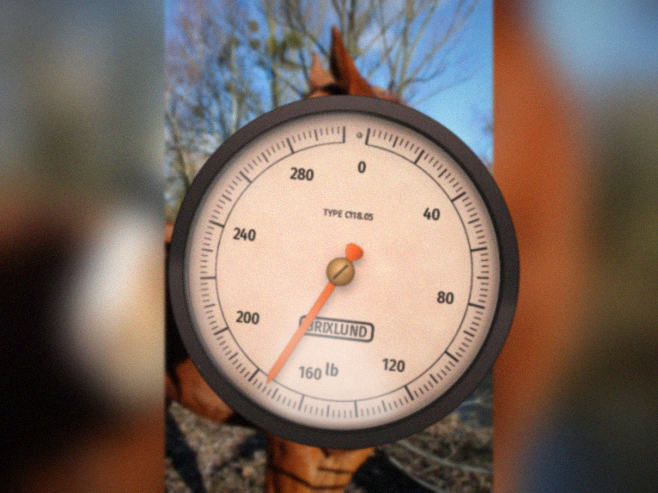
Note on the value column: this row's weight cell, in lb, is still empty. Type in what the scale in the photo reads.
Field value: 174 lb
